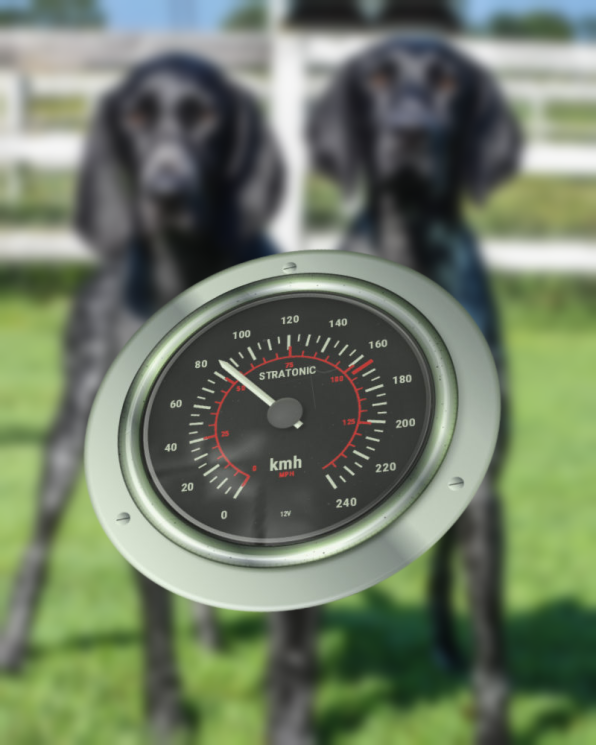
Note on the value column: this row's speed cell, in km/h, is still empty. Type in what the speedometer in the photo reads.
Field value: 85 km/h
